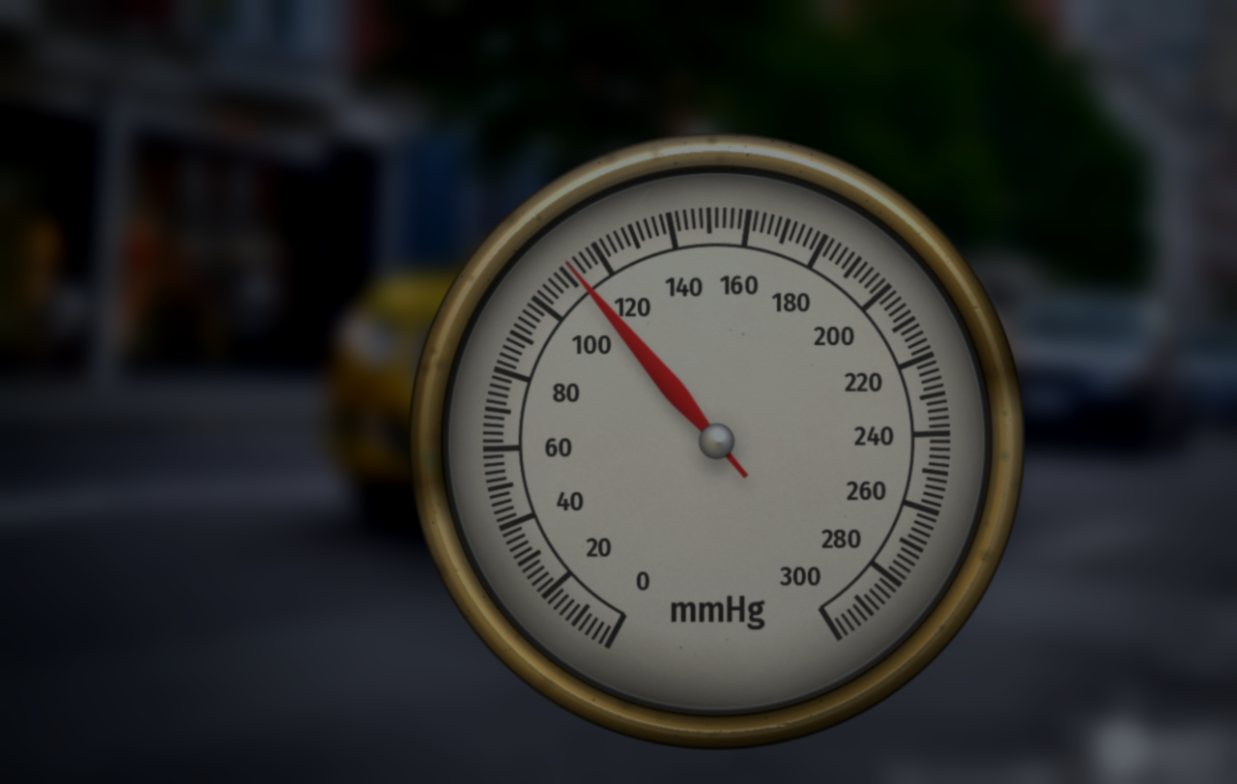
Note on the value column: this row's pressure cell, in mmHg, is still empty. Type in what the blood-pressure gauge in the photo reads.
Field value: 112 mmHg
